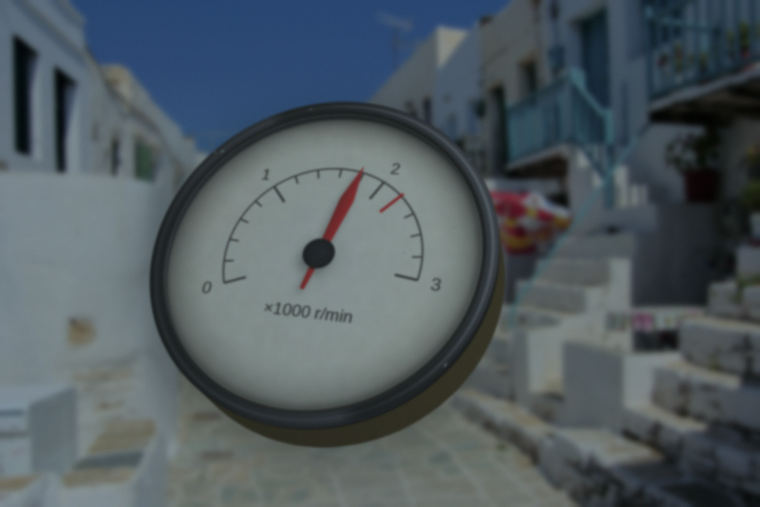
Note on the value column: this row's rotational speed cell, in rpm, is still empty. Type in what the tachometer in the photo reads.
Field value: 1800 rpm
